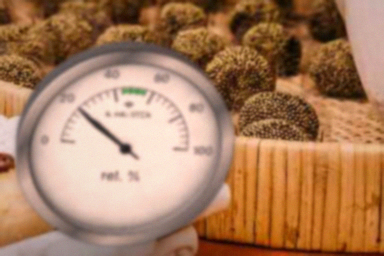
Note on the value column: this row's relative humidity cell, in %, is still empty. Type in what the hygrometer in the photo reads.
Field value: 20 %
